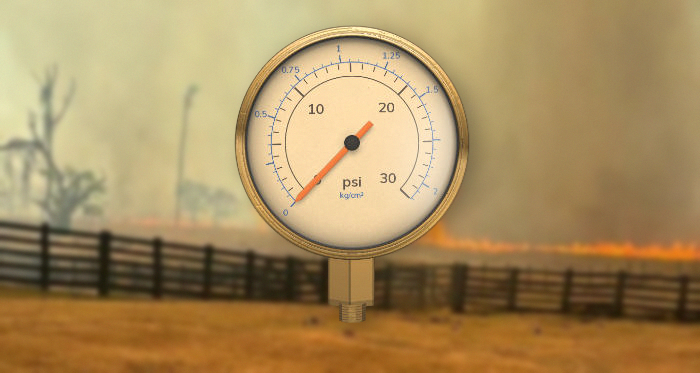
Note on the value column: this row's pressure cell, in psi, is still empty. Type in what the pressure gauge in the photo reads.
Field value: 0 psi
